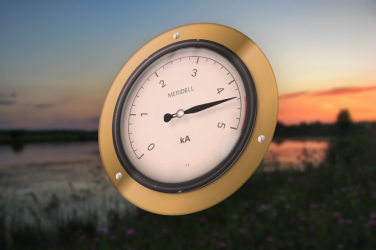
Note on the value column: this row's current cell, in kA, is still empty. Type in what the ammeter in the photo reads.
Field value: 4.4 kA
